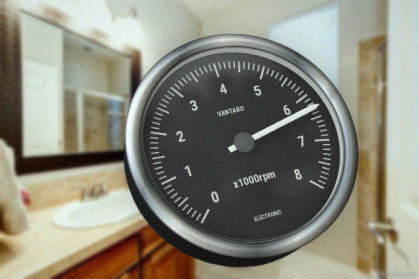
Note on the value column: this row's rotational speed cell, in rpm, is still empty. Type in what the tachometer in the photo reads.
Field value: 6300 rpm
